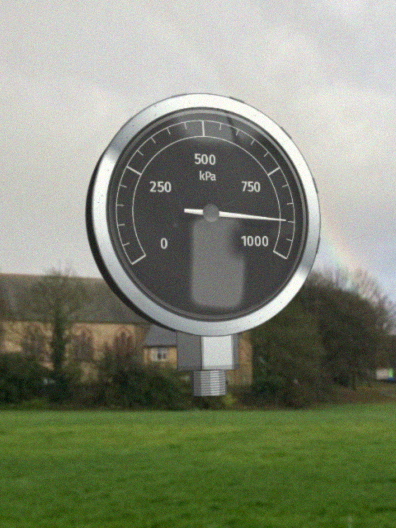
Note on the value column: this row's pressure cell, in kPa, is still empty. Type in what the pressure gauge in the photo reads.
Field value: 900 kPa
